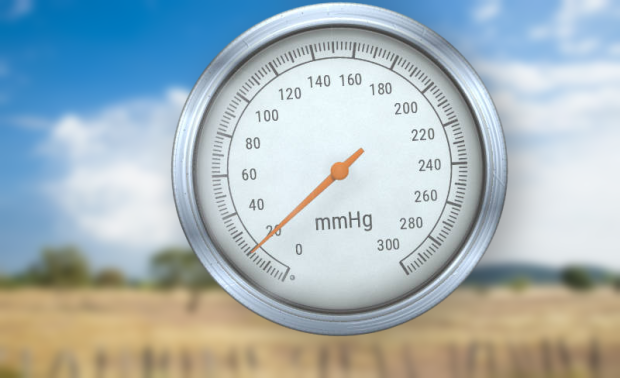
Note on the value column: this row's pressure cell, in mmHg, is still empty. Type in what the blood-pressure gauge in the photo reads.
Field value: 20 mmHg
